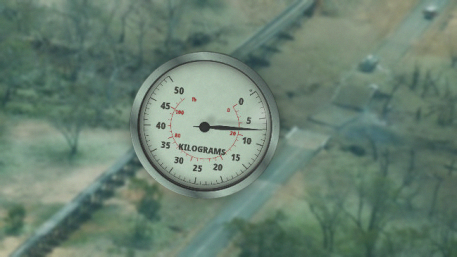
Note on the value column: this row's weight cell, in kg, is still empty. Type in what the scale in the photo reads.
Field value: 7 kg
